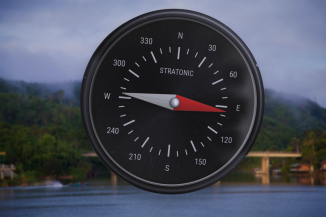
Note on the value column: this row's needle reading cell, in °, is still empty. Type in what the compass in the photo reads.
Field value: 95 °
